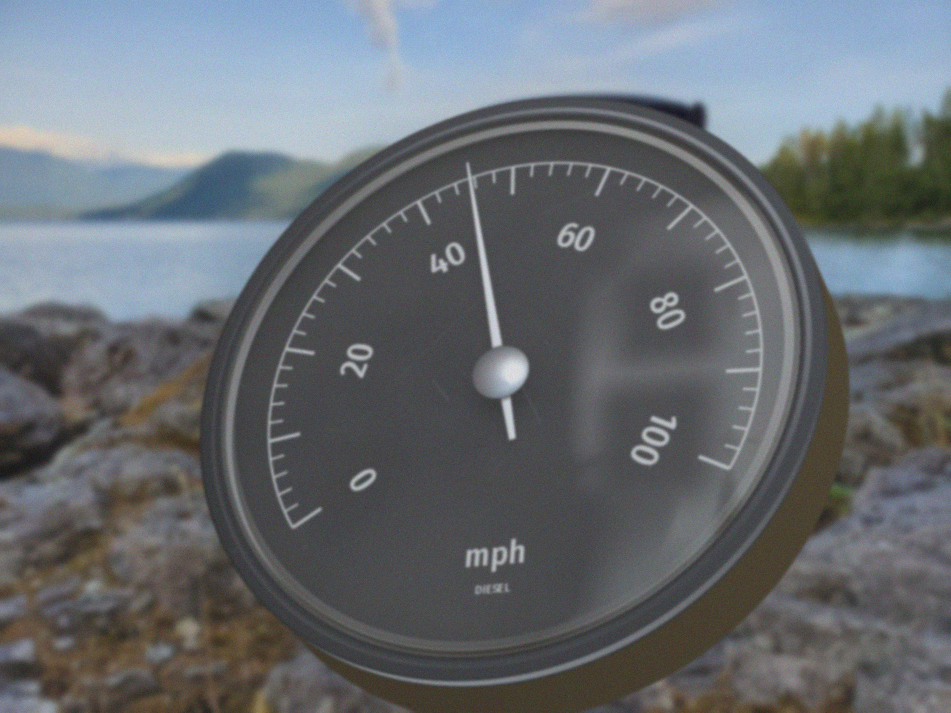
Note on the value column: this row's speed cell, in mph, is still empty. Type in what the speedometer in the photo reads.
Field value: 46 mph
